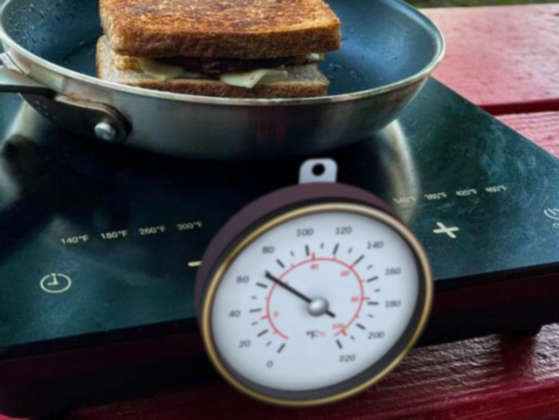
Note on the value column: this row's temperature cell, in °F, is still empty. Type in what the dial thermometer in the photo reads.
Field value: 70 °F
